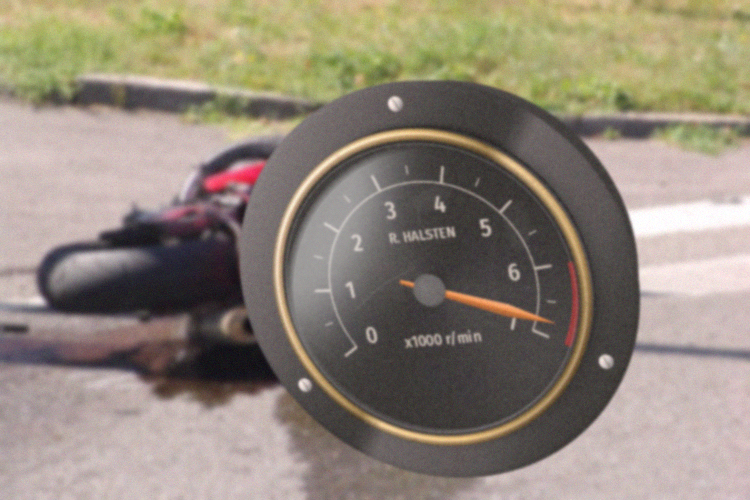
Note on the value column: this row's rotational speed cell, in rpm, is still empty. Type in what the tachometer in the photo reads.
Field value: 6750 rpm
